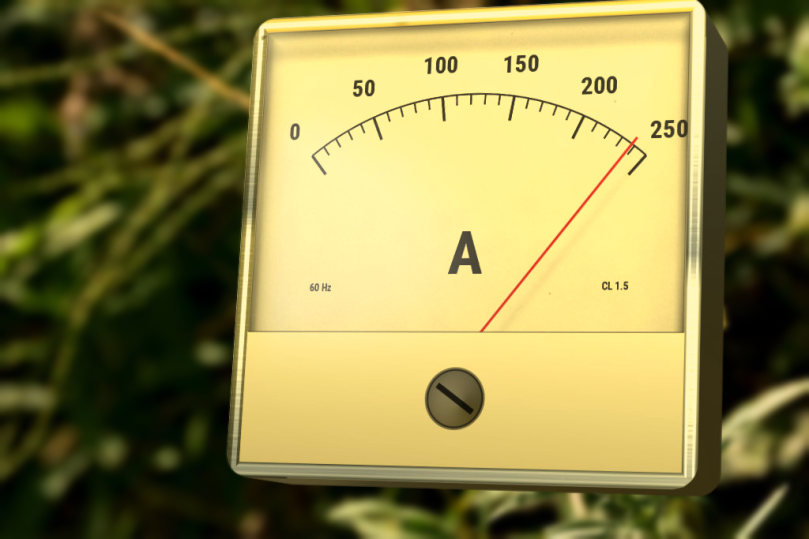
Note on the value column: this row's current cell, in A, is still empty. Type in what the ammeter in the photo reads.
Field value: 240 A
